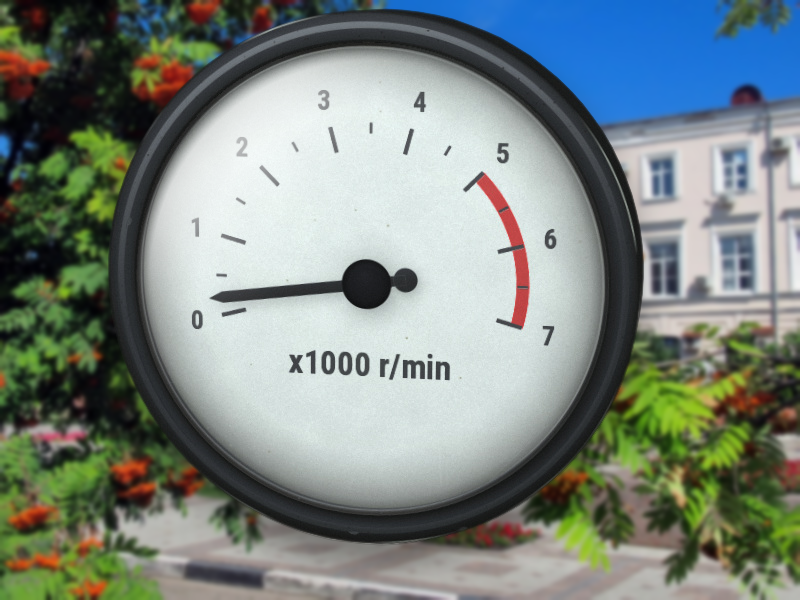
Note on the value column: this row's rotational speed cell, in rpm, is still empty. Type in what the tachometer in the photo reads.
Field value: 250 rpm
